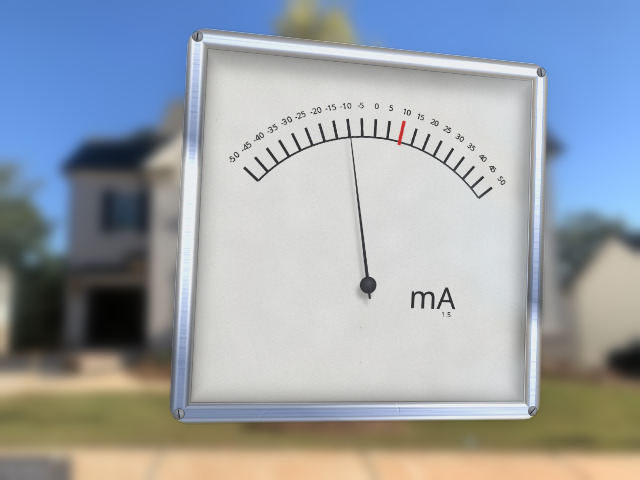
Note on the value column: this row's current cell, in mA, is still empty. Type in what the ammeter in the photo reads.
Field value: -10 mA
